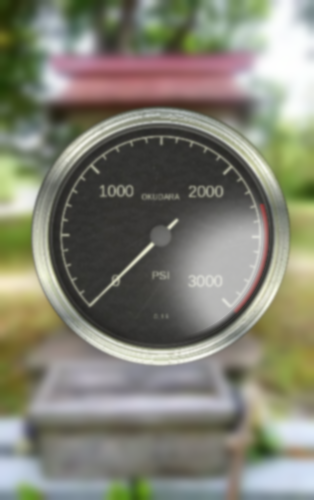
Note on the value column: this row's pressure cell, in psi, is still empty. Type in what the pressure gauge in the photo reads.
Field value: 0 psi
